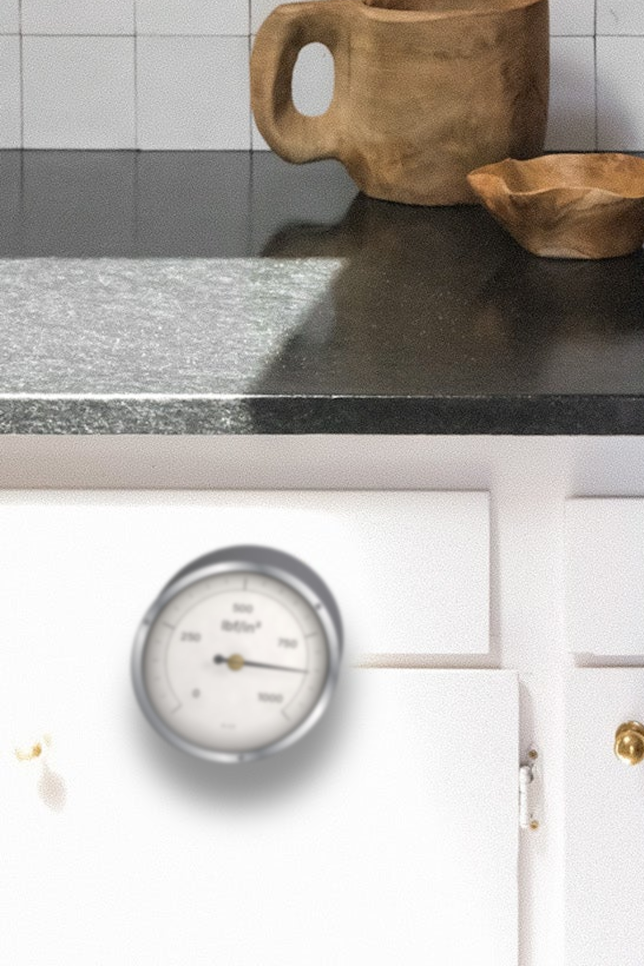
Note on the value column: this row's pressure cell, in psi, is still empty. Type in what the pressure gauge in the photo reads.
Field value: 850 psi
